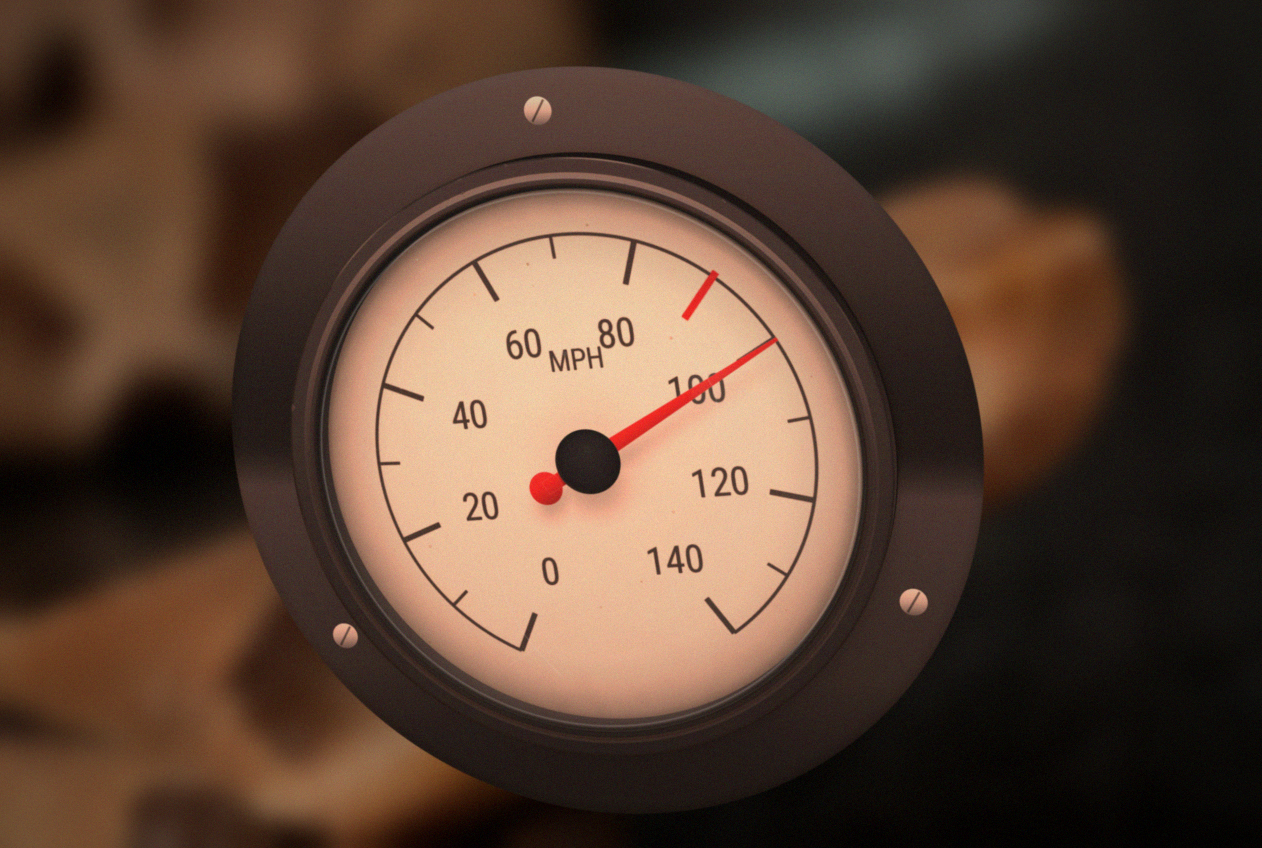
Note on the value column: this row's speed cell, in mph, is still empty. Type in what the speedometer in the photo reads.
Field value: 100 mph
